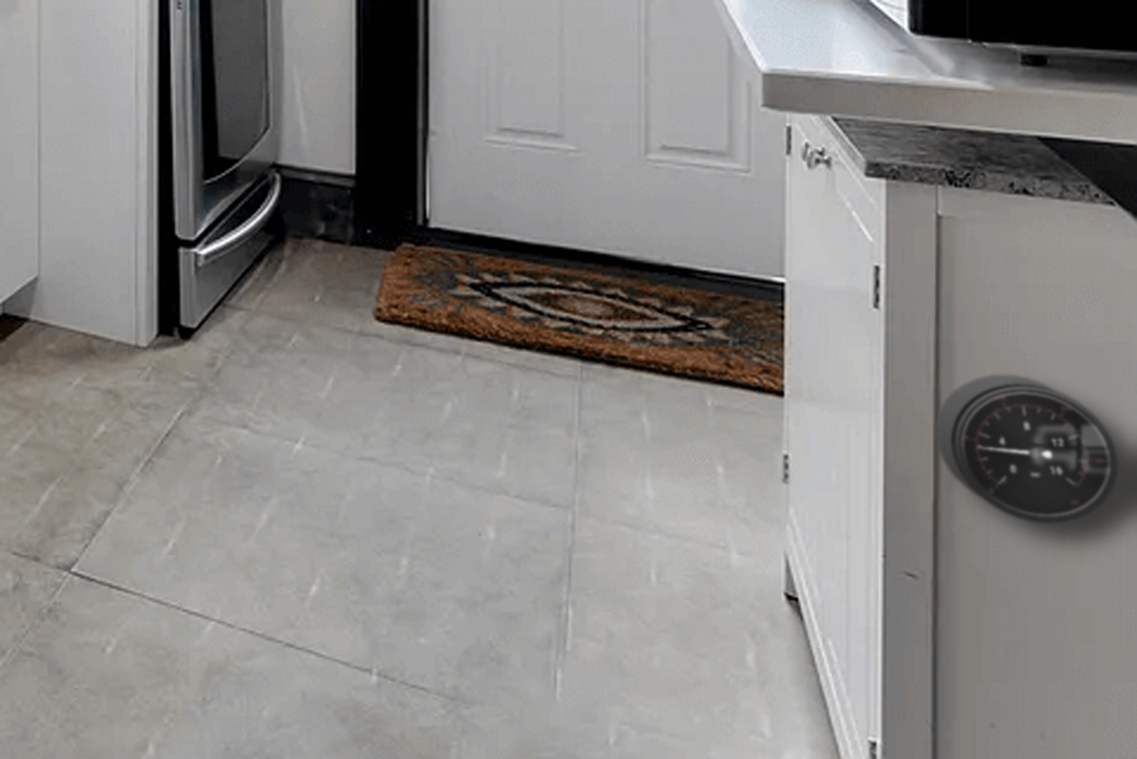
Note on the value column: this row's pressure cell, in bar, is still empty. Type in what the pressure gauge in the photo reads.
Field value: 3 bar
